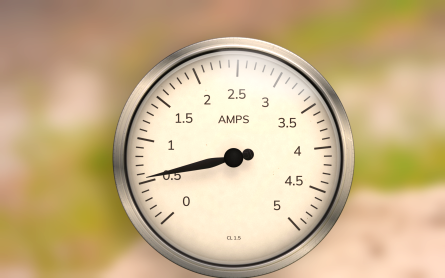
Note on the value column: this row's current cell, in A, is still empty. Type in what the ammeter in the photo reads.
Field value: 0.55 A
